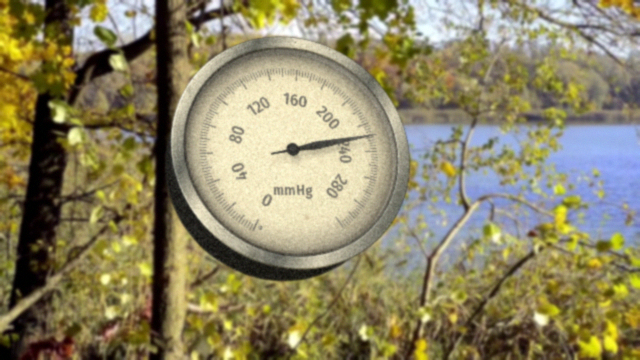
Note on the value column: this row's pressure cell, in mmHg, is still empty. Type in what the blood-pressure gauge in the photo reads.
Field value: 230 mmHg
